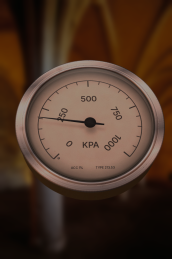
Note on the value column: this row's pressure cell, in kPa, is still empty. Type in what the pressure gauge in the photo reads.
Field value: 200 kPa
